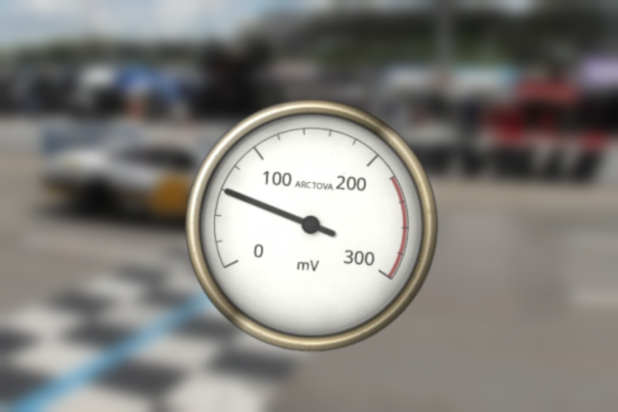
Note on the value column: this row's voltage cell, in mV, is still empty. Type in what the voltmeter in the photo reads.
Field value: 60 mV
